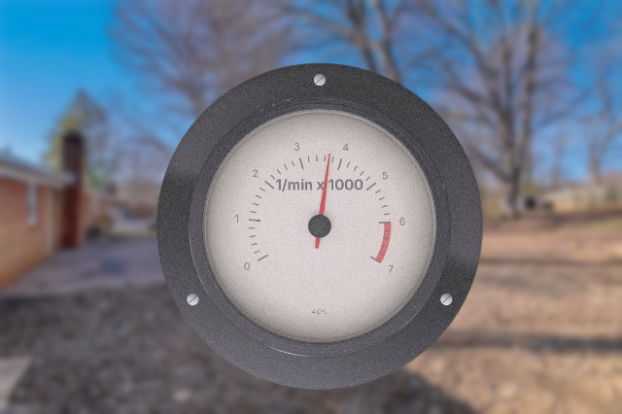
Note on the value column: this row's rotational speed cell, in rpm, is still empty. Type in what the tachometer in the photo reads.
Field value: 3700 rpm
